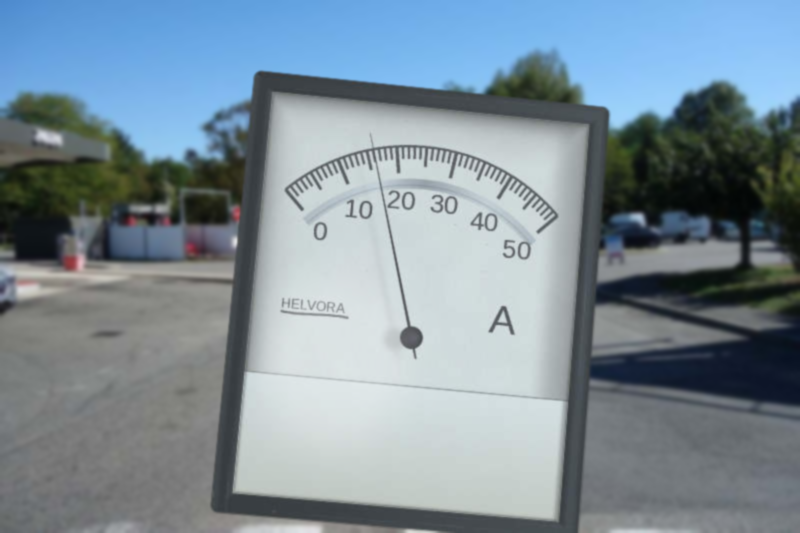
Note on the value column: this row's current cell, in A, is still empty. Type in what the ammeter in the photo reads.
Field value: 16 A
